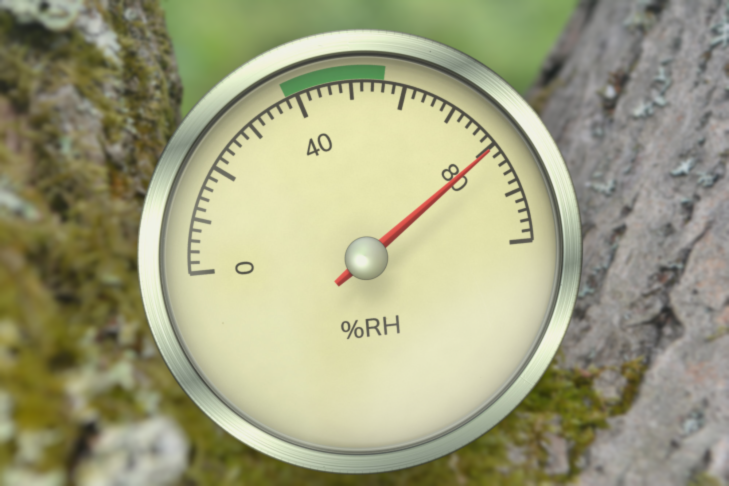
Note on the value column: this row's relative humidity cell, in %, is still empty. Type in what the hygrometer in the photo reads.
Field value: 80 %
